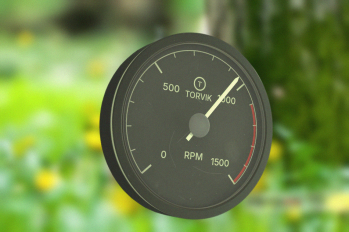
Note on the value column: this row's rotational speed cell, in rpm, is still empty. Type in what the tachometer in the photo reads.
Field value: 950 rpm
